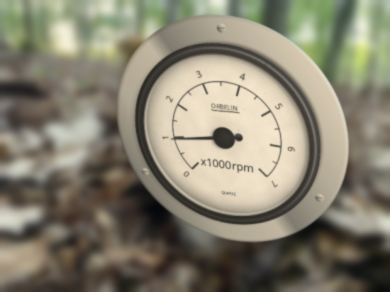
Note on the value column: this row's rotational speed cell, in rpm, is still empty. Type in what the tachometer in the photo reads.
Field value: 1000 rpm
